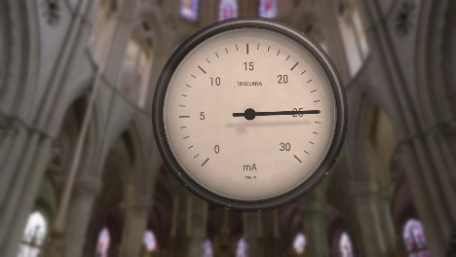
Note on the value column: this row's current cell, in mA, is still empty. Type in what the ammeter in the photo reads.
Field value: 25 mA
